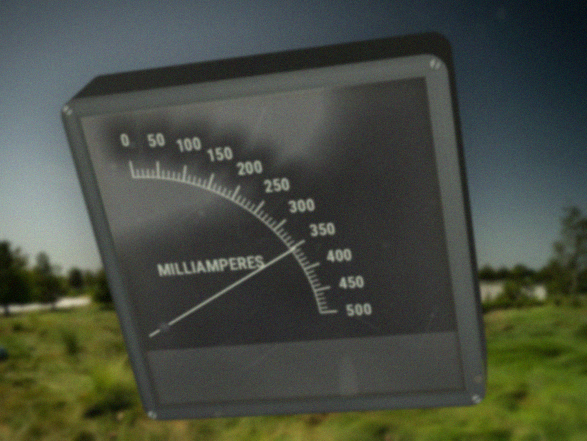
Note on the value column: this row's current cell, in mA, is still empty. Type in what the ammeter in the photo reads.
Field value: 350 mA
